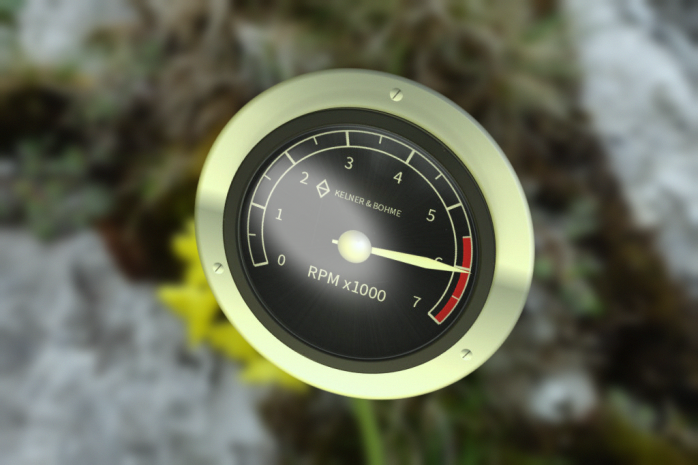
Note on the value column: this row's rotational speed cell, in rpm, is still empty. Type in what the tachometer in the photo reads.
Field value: 6000 rpm
